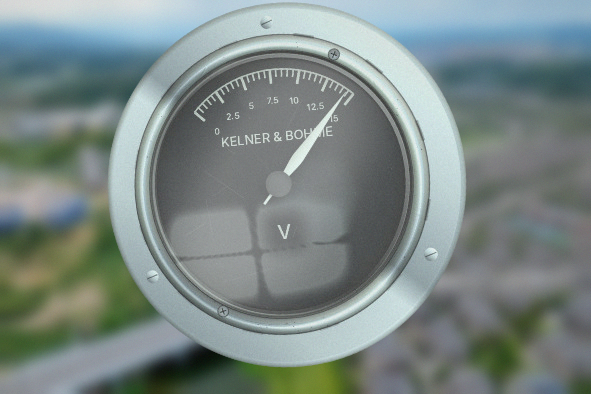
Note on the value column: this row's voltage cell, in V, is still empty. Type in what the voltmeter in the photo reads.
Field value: 14.5 V
